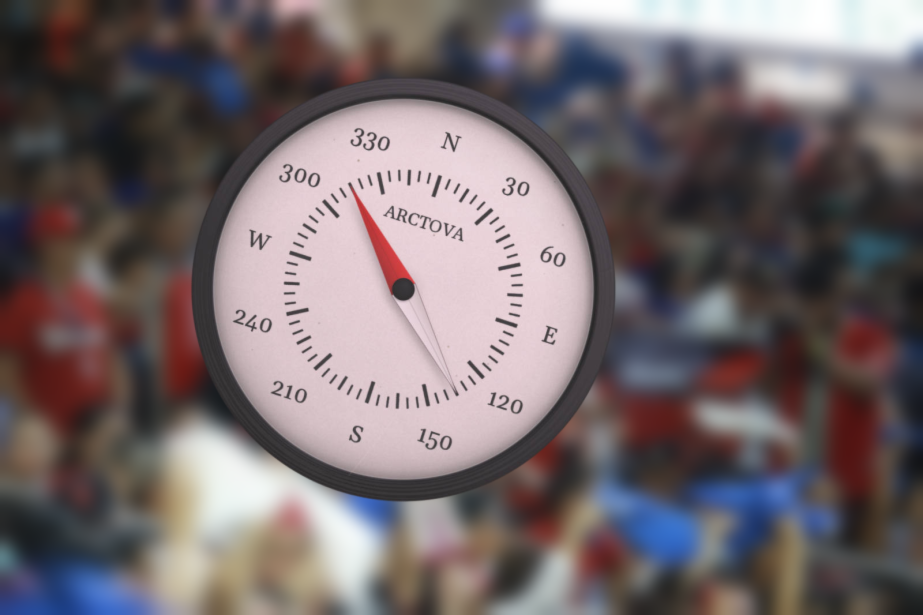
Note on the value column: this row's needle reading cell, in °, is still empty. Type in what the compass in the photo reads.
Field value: 315 °
